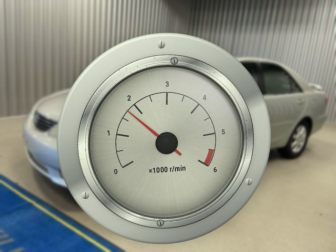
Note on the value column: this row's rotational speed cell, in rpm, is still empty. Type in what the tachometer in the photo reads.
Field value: 1750 rpm
